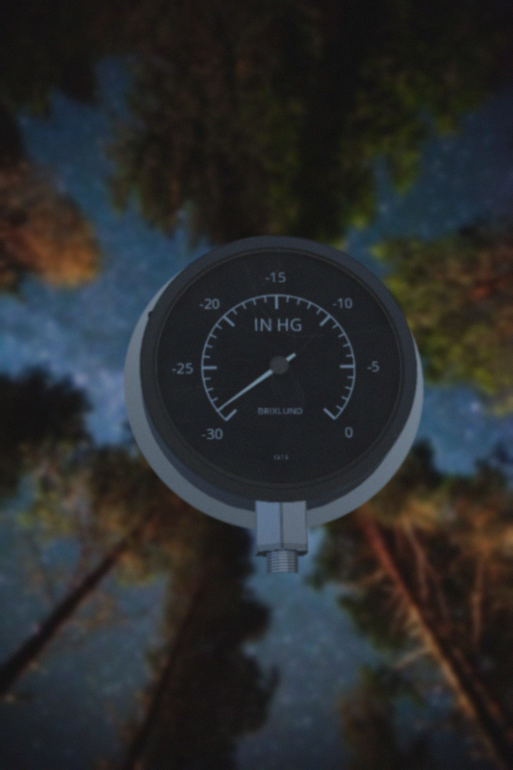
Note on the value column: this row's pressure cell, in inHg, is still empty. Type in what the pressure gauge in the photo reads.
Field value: -29 inHg
